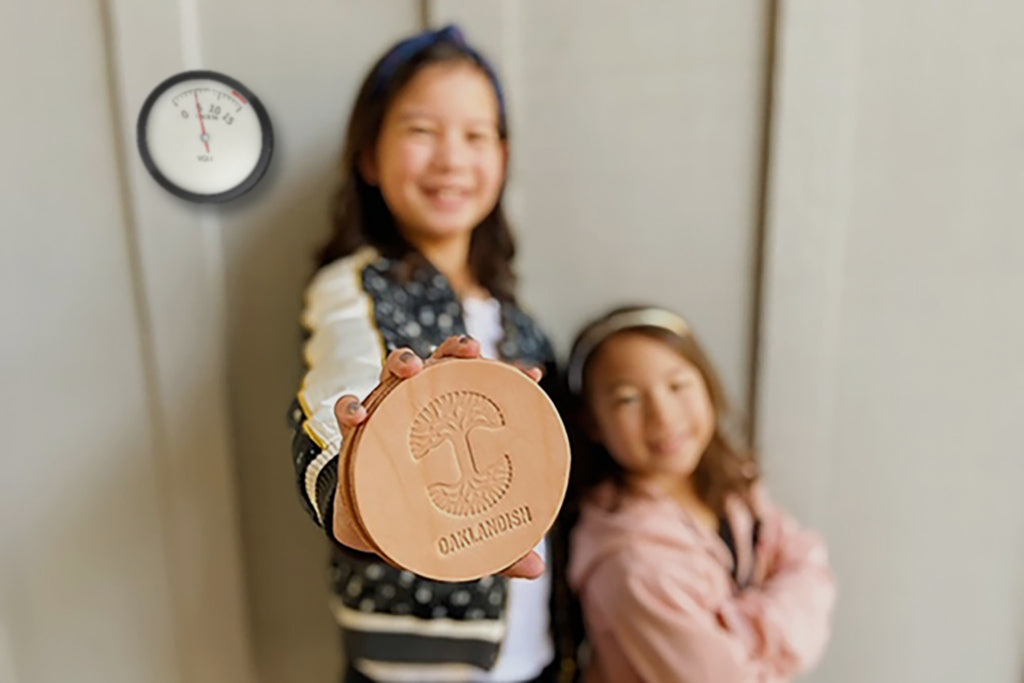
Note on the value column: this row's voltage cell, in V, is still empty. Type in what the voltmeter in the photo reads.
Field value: 5 V
